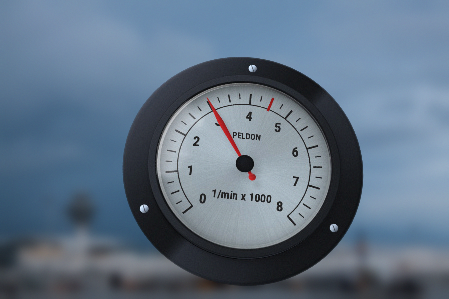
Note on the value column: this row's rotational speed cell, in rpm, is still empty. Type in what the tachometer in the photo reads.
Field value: 3000 rpm
